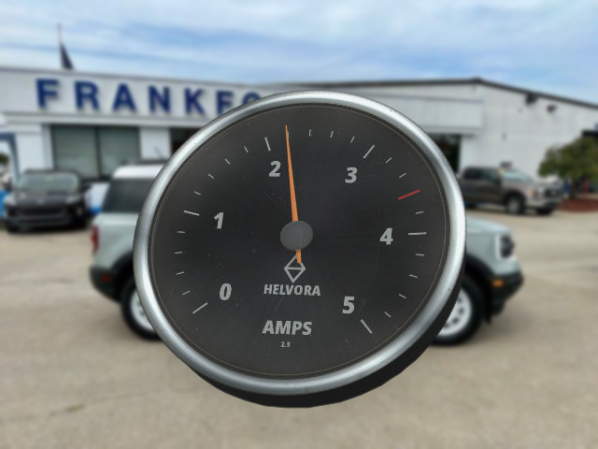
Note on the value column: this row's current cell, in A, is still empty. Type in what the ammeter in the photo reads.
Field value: 2.2 A
